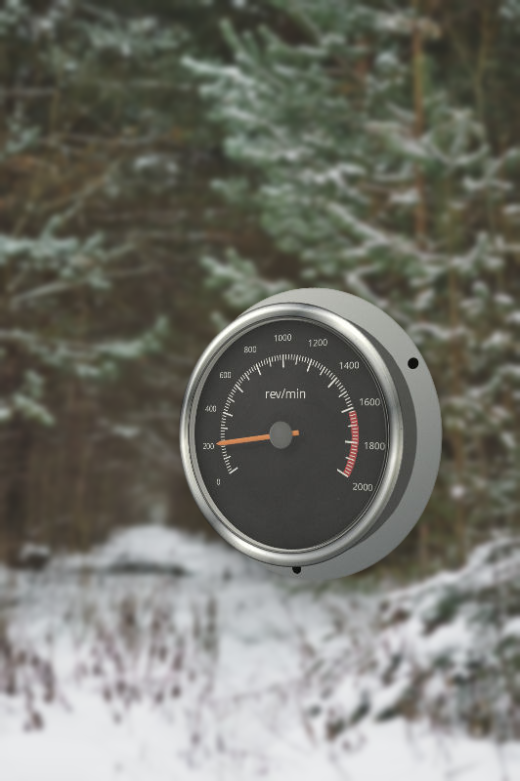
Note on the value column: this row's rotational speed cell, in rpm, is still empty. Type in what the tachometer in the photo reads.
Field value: 200 rpm
